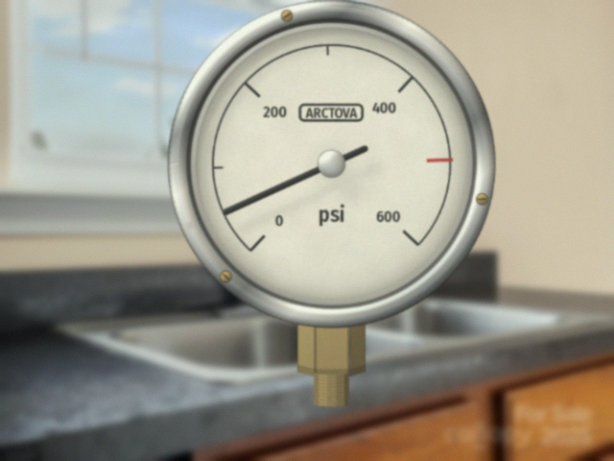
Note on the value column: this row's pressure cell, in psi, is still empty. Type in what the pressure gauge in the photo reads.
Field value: 50 psi
